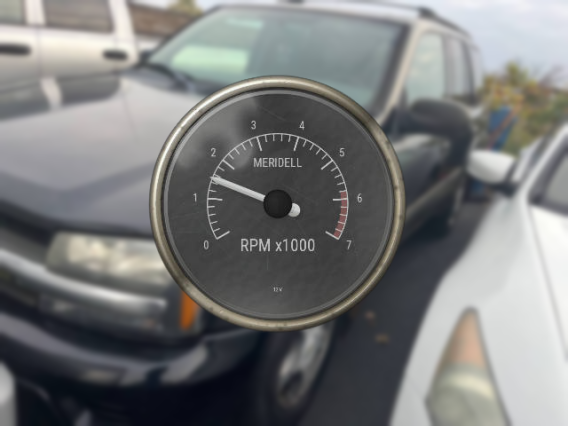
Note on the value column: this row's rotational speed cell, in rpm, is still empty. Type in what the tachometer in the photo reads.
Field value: 1500 rpm
